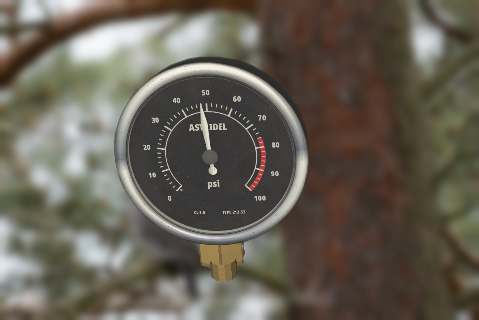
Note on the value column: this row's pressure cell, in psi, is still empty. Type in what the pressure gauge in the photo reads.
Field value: 48 psi
